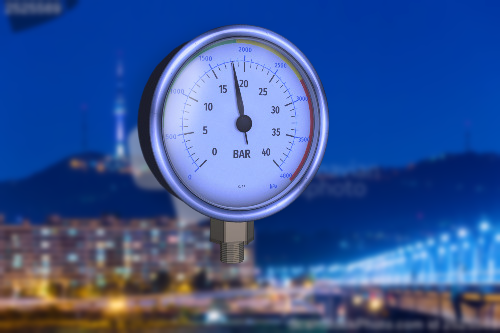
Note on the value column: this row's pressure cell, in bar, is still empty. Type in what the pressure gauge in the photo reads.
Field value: 18 bar
